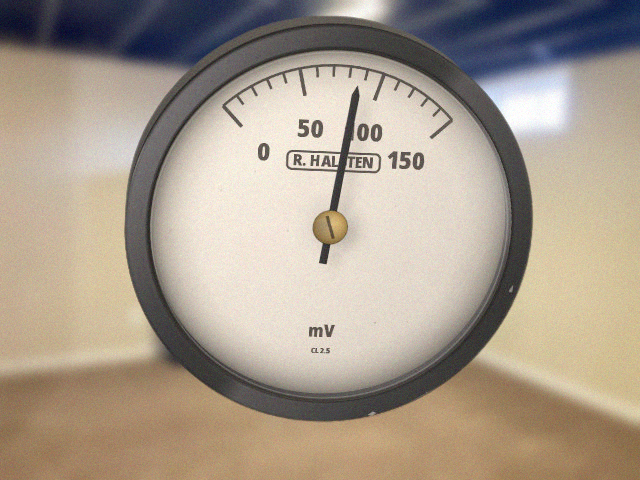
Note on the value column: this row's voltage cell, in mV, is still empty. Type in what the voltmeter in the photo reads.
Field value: 85 mV
